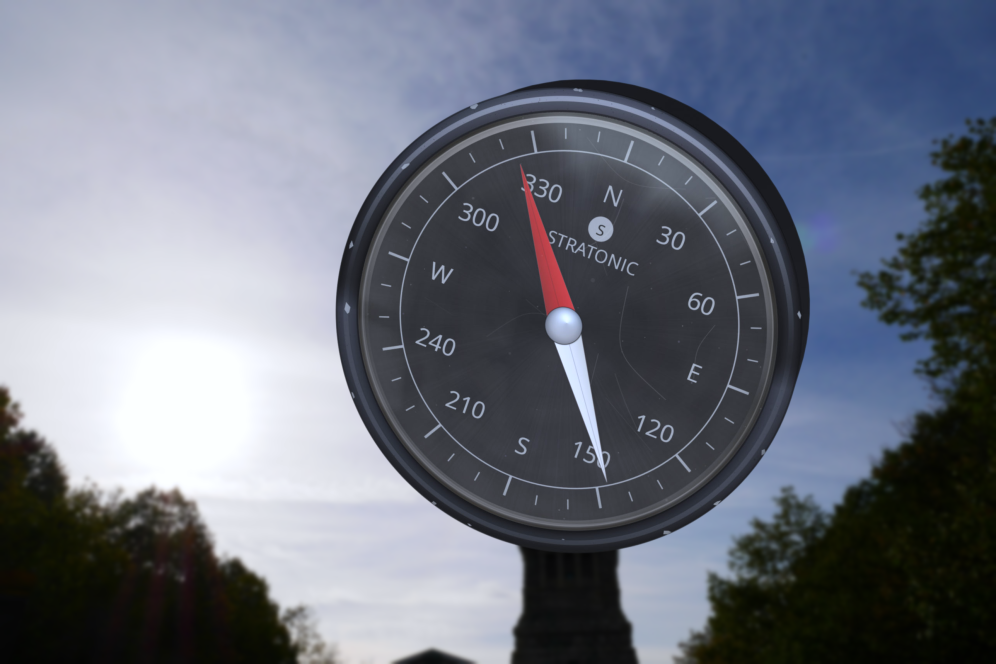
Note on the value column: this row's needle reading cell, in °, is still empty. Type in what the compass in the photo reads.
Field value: 325 °
